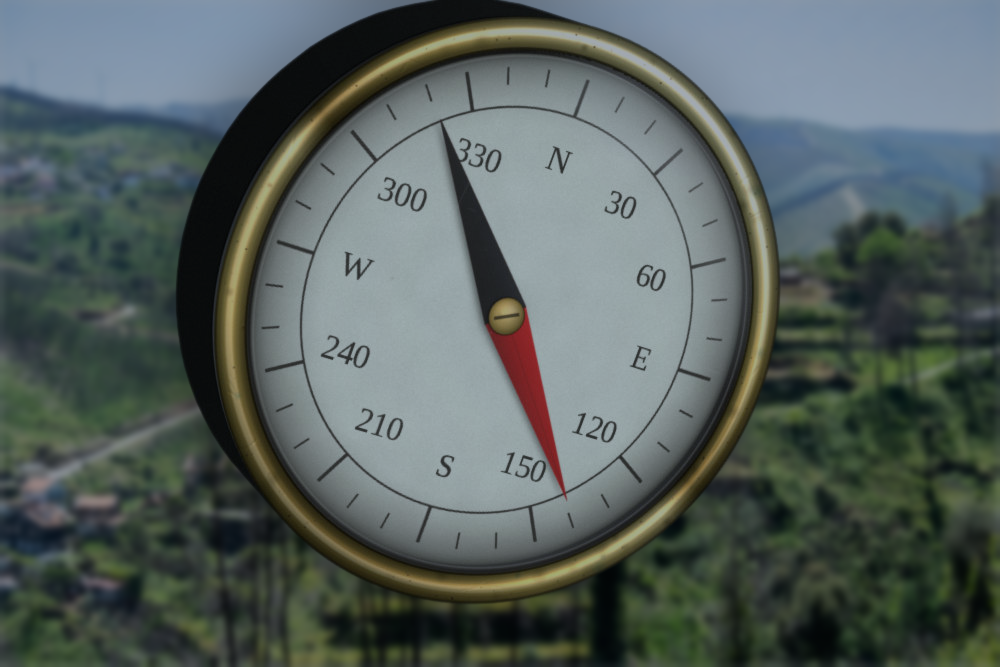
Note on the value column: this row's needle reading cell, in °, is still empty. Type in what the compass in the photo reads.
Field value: 140 °
